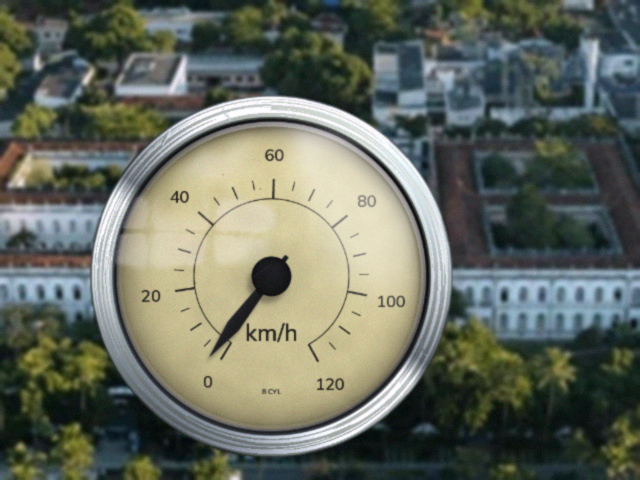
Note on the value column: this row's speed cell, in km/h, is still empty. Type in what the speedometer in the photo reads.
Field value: 2.5 km/h
